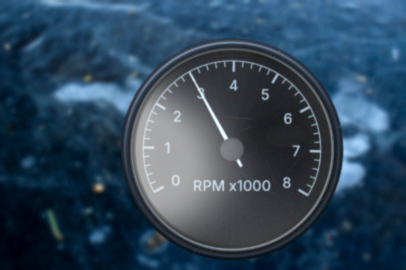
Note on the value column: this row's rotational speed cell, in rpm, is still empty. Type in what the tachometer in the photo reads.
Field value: 3000 rpm
